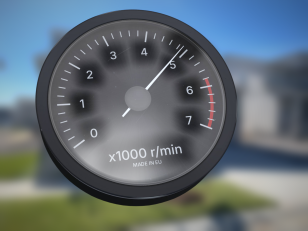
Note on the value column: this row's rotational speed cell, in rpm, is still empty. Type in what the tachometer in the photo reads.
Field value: 4900 rpm
